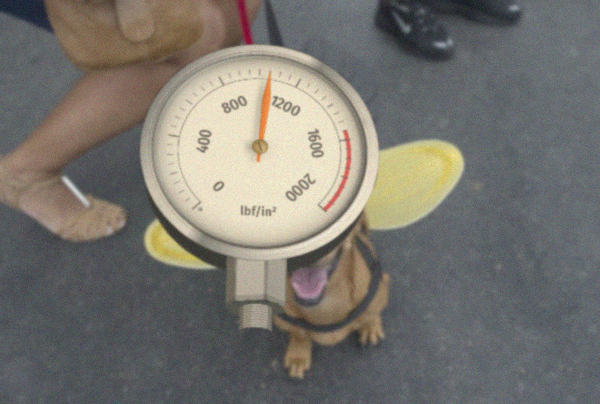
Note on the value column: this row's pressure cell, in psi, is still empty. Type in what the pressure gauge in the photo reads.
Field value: 1050 psi
